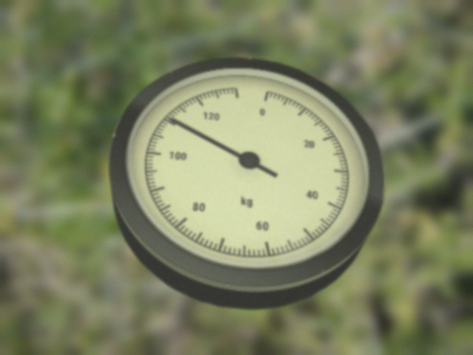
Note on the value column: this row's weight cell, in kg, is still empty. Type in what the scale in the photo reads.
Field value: 110 kg
